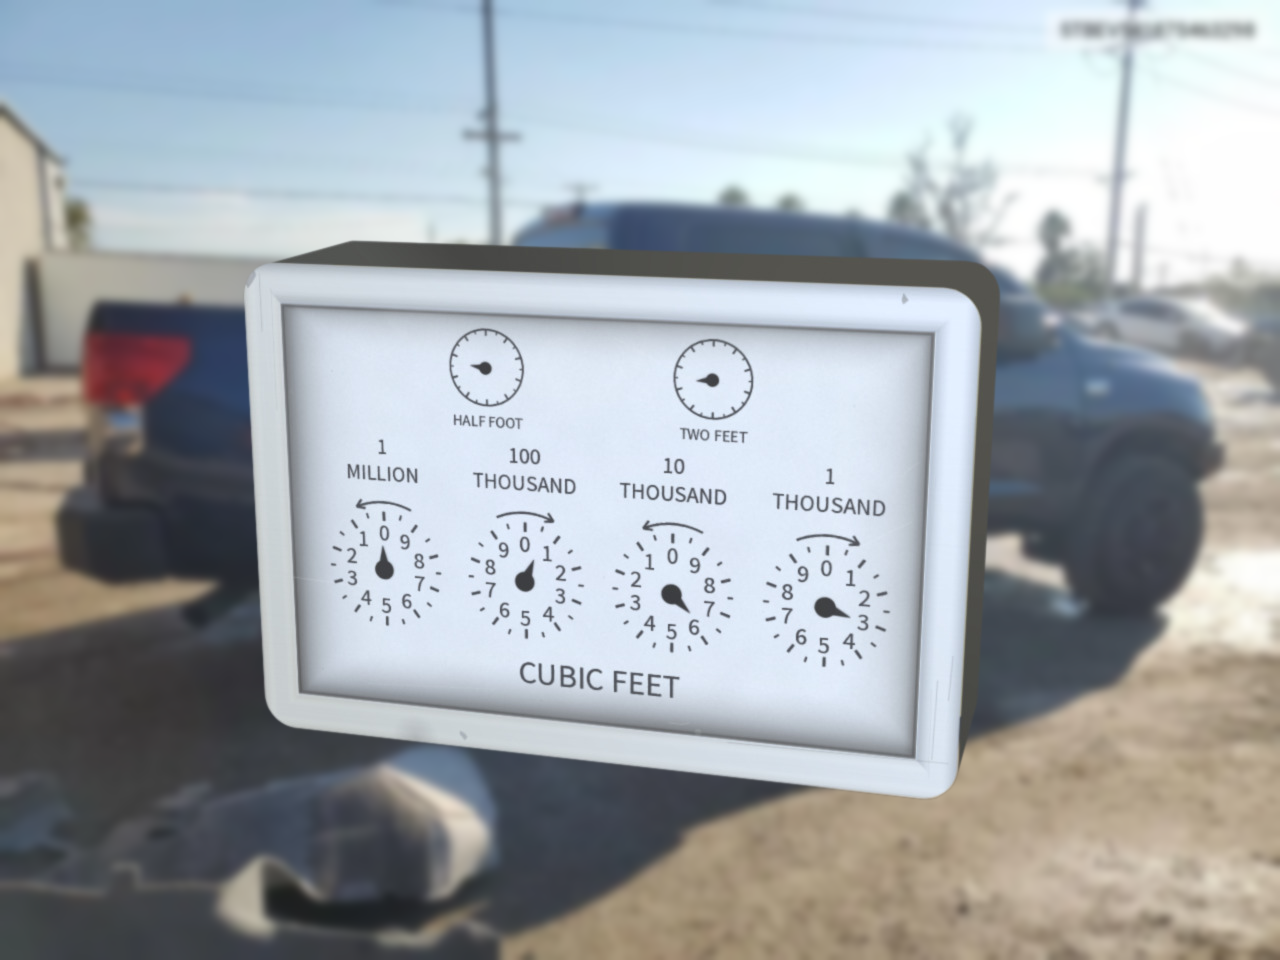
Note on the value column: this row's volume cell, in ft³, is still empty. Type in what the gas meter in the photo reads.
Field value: 6300 ft³
